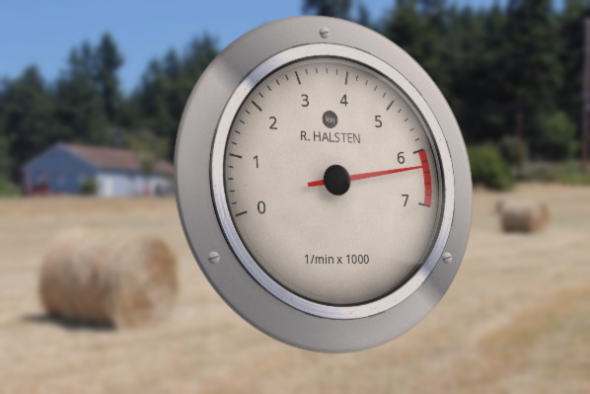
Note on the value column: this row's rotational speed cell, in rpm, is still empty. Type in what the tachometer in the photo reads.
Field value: 6300 rpm
